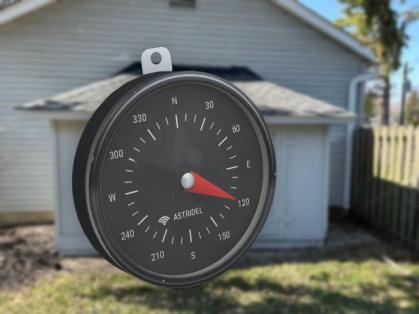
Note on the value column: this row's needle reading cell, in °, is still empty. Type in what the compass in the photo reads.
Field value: 120 °
